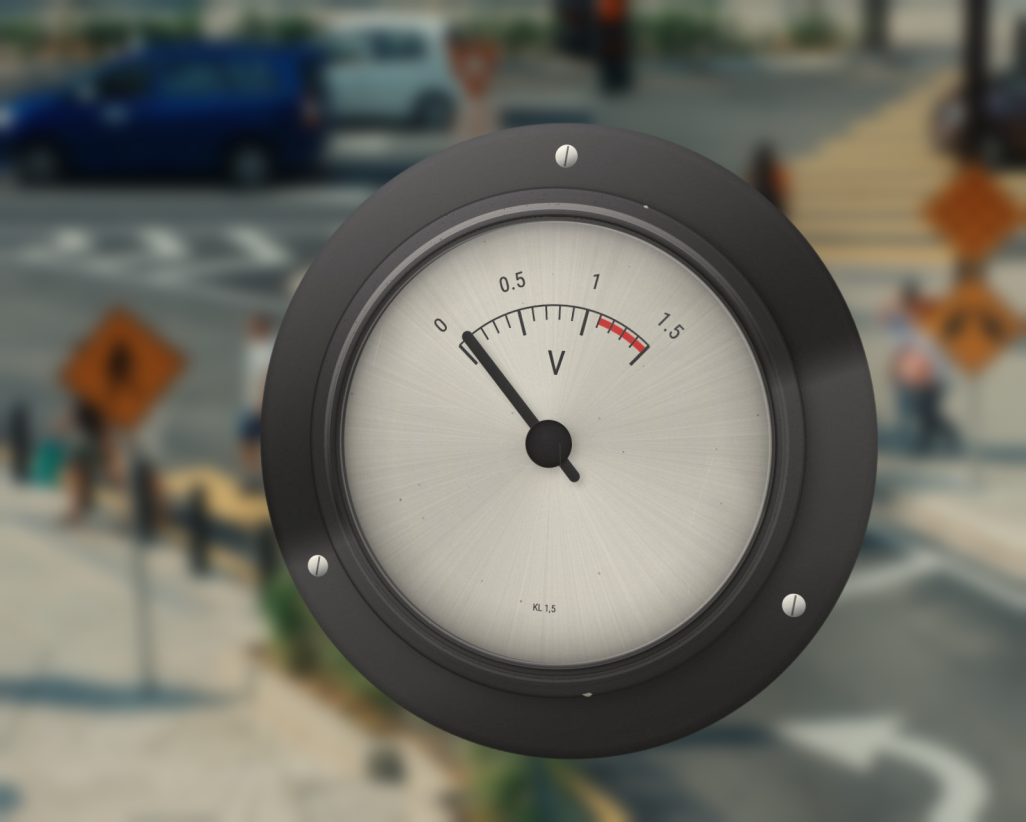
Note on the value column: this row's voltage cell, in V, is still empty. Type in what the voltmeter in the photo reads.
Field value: 0.1 V
